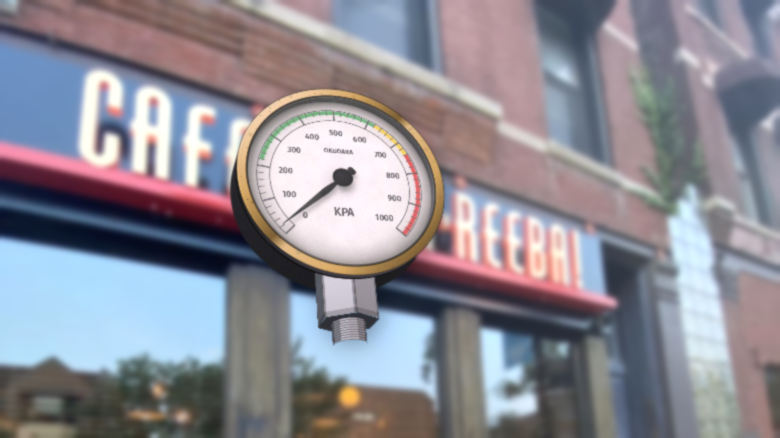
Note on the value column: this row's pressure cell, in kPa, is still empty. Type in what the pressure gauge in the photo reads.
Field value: 20 kPa
